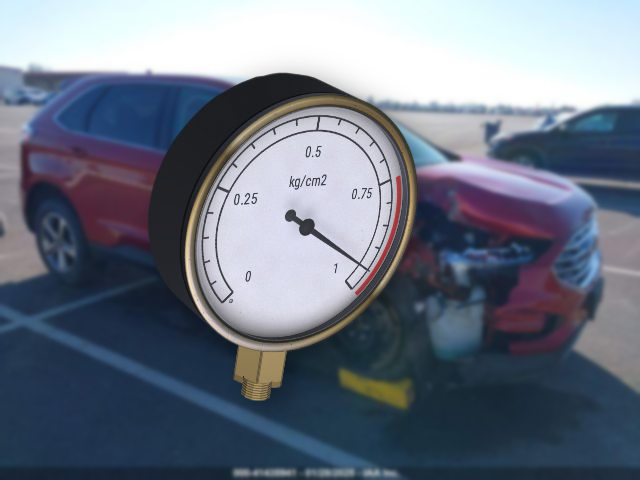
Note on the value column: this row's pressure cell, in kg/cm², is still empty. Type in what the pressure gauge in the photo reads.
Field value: 0.95 kg/cm²
